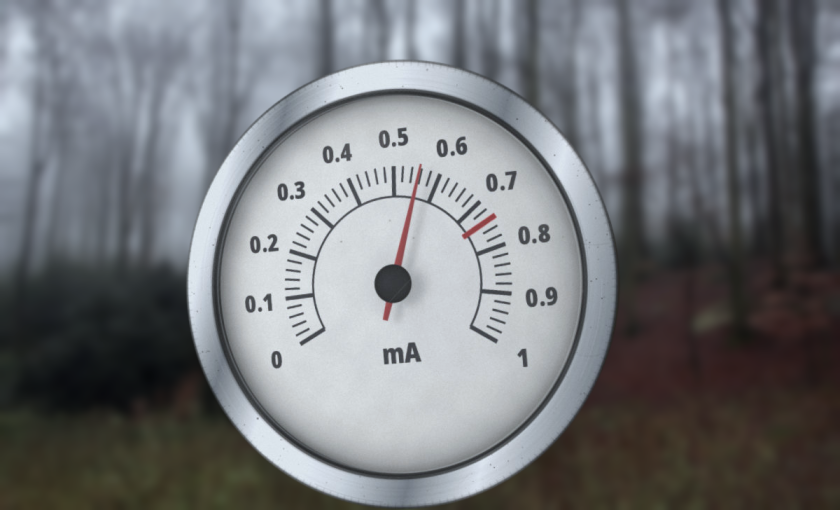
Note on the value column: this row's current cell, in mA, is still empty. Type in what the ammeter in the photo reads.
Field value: 0.56 mA
